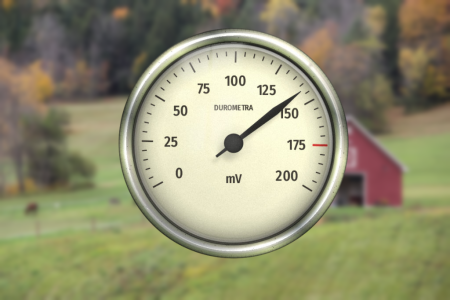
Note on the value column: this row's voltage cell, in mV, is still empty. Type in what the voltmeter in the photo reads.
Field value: 142.5 mV
